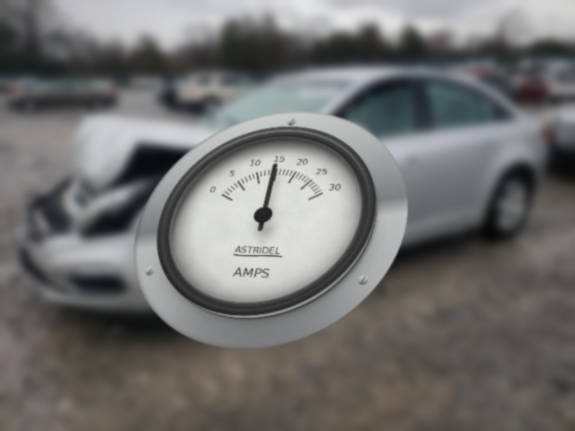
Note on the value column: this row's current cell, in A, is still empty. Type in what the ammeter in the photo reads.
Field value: 15 A
